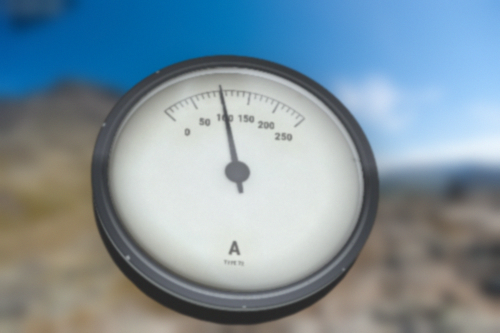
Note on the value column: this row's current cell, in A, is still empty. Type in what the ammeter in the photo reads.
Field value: 100 A
